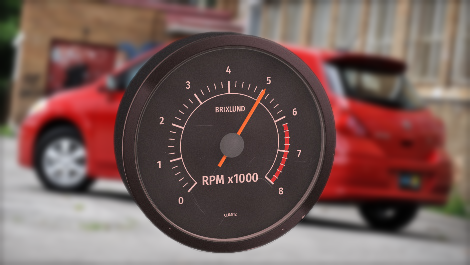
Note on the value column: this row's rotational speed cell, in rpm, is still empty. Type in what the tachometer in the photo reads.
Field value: 5000 rpm
